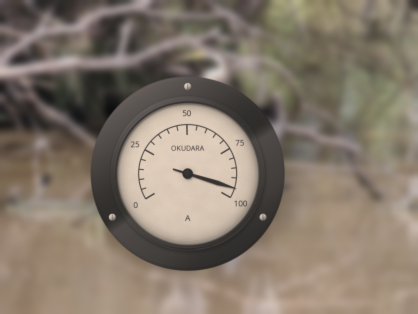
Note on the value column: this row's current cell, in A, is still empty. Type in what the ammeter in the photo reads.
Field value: 95 A
